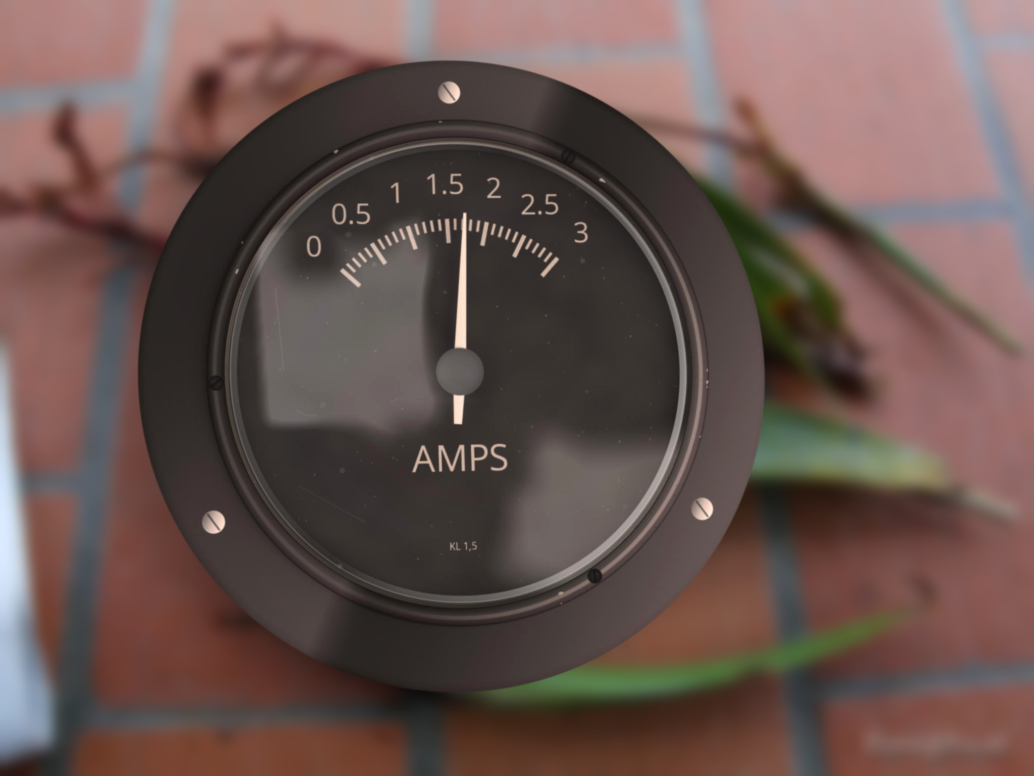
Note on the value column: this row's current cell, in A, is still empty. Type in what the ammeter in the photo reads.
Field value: 1.7 A
